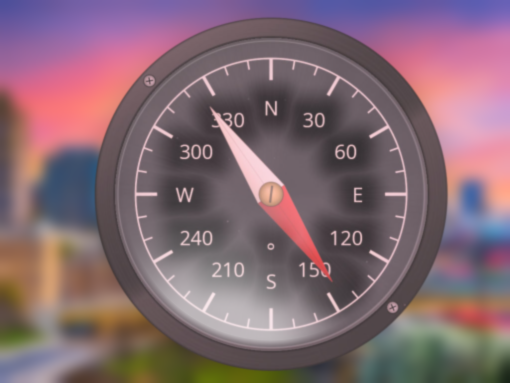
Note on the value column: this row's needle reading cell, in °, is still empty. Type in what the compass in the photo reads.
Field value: 145 °
